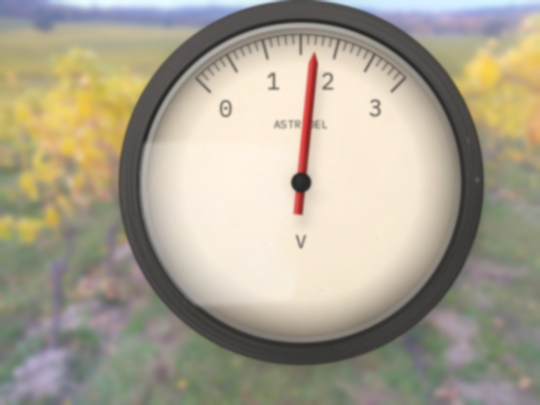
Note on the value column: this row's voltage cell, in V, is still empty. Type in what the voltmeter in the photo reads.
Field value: 1.7 V
